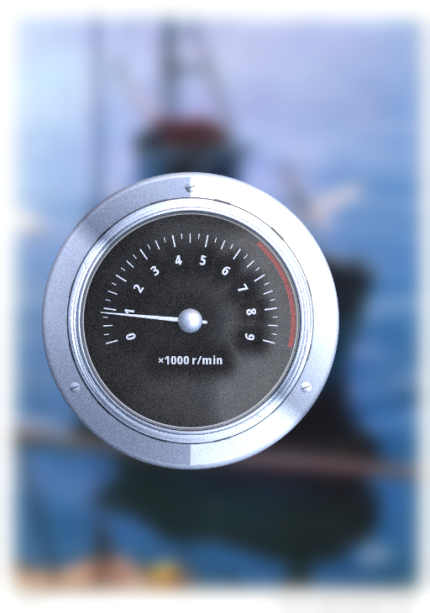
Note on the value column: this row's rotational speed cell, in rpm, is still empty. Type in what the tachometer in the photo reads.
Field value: 875 rpm
